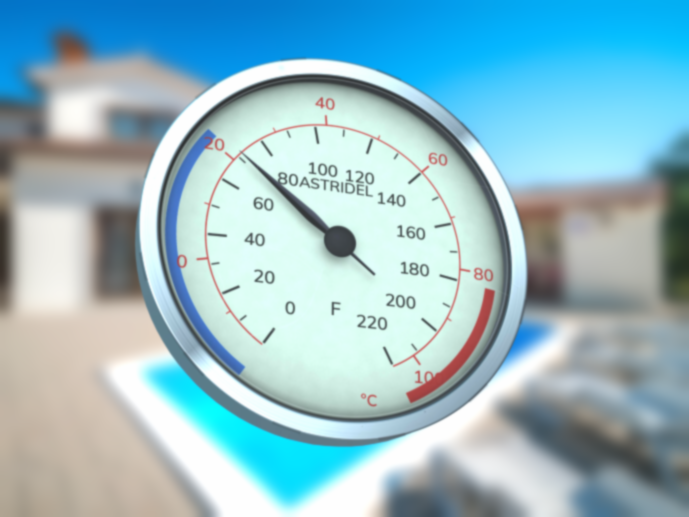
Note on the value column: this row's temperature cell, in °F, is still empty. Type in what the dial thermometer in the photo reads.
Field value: 70 °F
